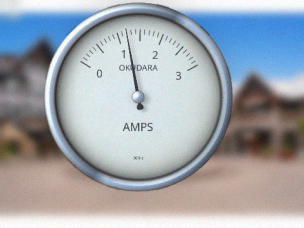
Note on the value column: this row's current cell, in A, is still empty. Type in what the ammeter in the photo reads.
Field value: 1.2 A
